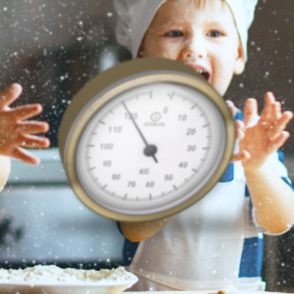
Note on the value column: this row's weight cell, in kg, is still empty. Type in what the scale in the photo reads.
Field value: 120 kg
